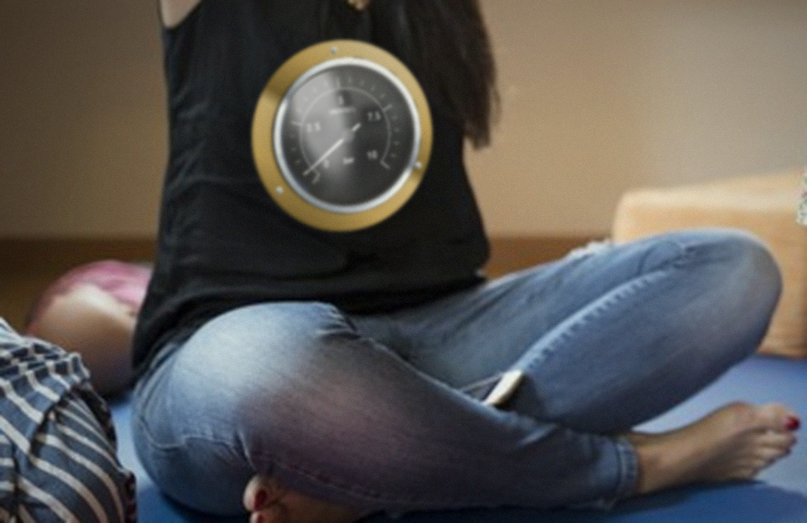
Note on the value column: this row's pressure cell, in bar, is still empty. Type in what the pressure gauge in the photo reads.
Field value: 0.5 bar
